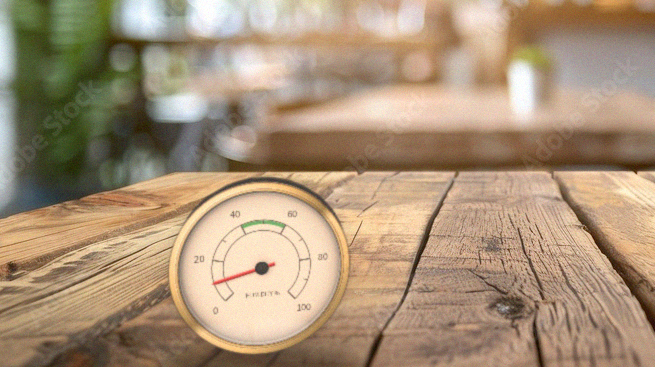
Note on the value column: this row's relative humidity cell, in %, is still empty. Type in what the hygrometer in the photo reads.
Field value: 10 %
